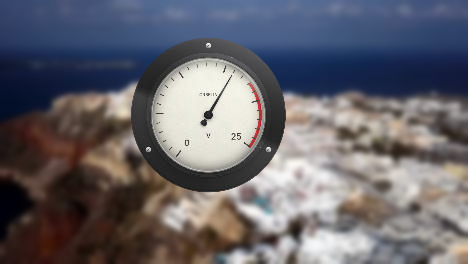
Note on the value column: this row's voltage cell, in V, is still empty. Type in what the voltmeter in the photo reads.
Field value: 16 V
